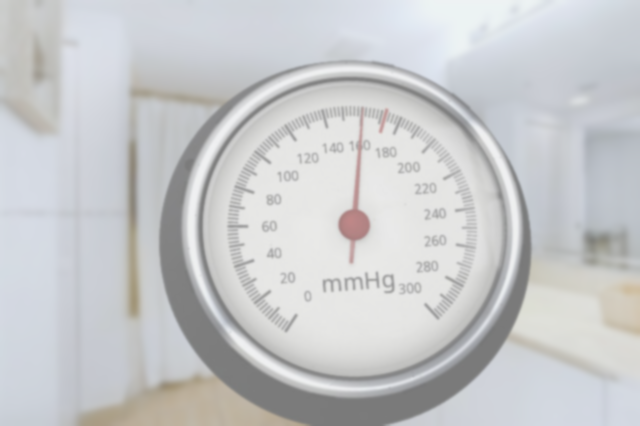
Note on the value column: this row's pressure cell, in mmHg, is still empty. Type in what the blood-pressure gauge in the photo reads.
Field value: 160 mmHg
